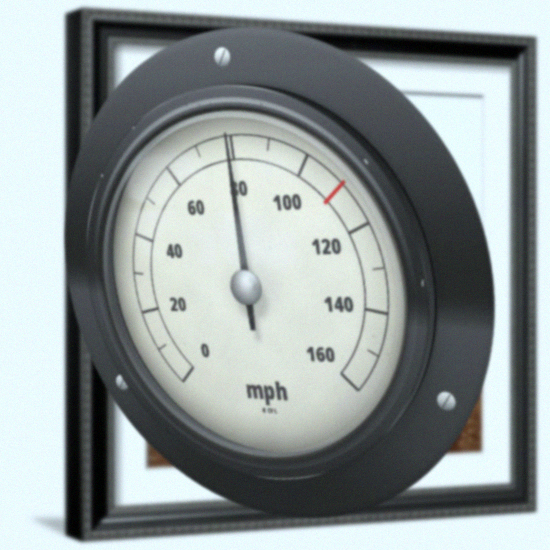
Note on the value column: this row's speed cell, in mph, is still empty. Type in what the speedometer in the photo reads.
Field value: 80 mph
